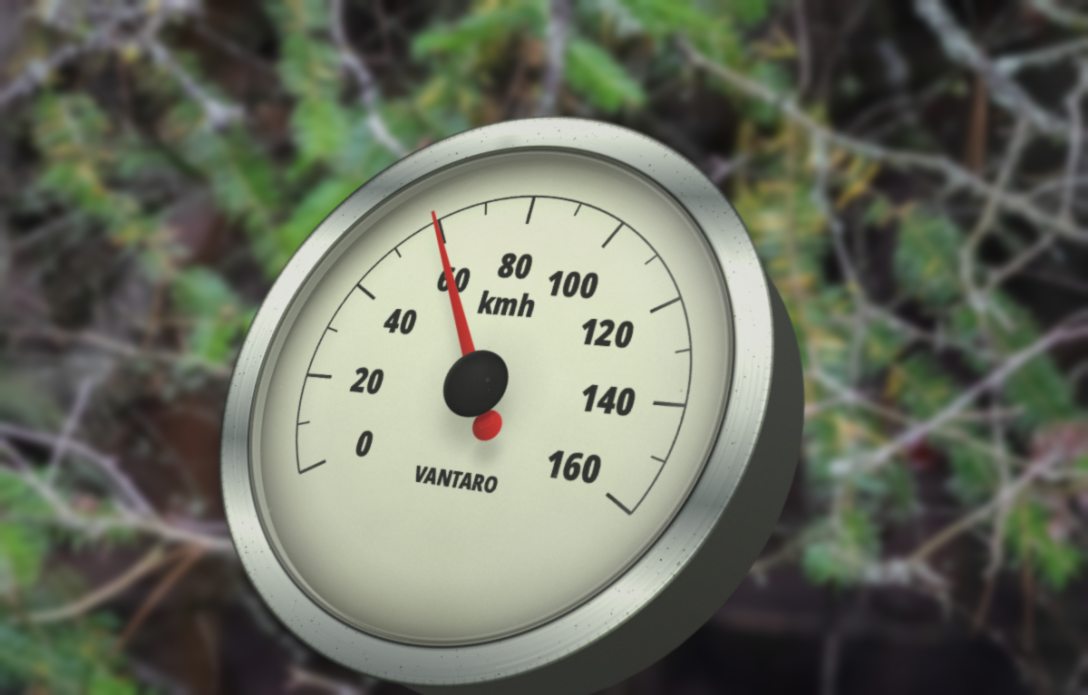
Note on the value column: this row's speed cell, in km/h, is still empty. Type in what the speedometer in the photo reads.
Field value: 60 km/h
